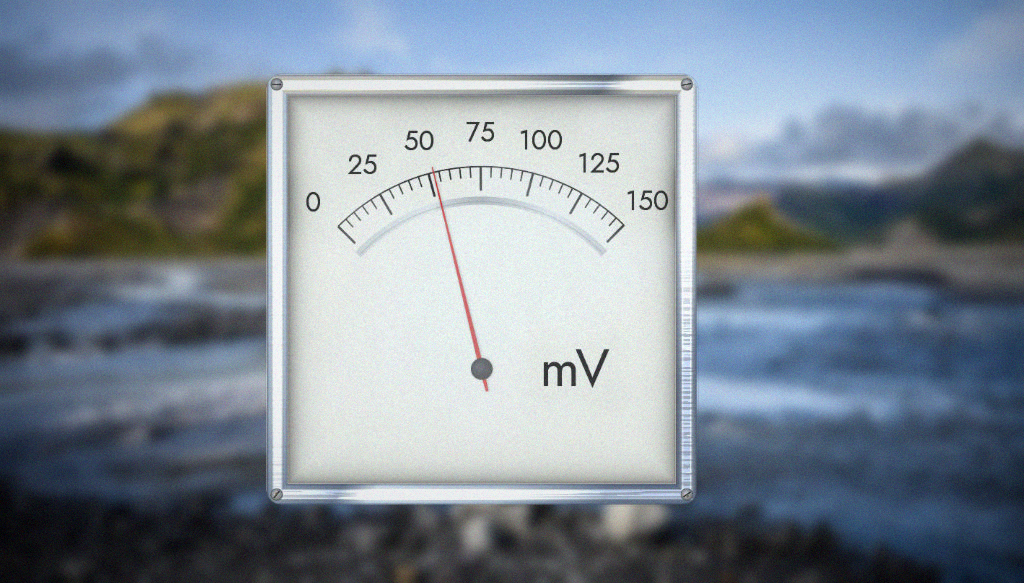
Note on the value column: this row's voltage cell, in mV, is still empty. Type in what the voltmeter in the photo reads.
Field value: 52.5 mV
